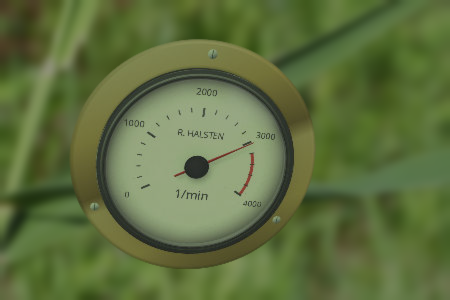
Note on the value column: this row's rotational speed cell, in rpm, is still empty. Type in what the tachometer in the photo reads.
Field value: 3000 rpm
